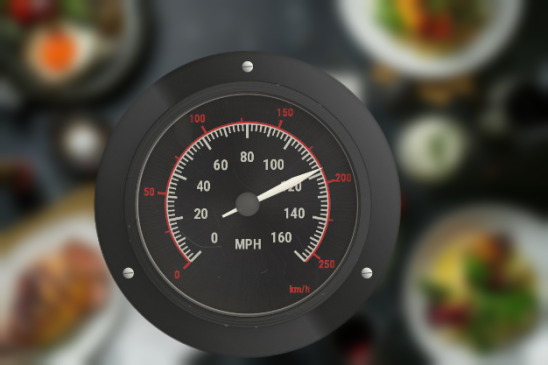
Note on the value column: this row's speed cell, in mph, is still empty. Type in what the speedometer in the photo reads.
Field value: 118 mph
